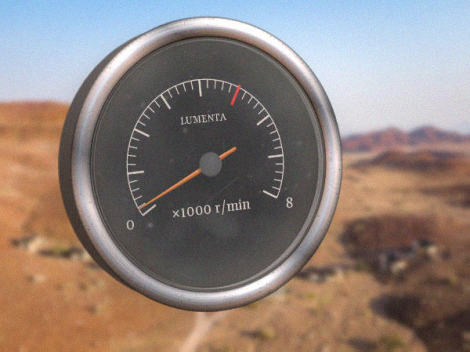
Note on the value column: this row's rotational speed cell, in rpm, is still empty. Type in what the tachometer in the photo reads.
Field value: 200 rpm
